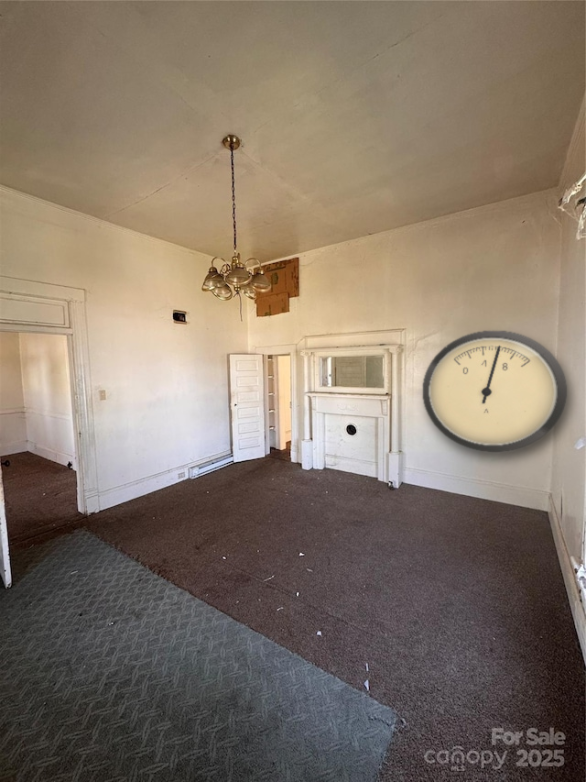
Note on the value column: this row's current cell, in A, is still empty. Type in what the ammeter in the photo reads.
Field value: 6 A
